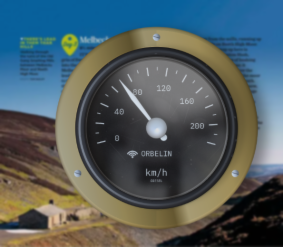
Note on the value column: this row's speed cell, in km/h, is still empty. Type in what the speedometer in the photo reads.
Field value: 70 km/h
